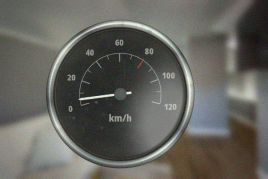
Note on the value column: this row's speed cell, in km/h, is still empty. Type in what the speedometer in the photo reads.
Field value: 5 km/h
